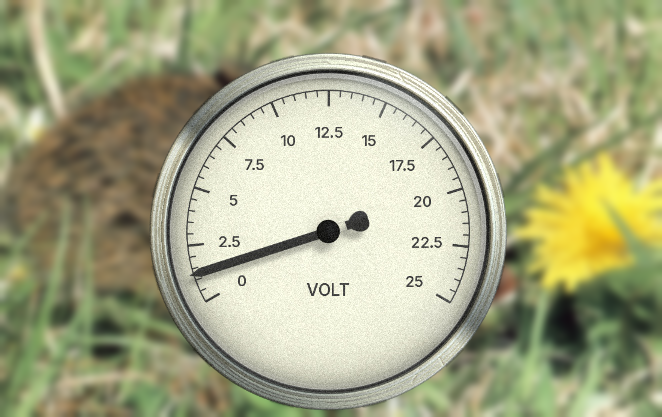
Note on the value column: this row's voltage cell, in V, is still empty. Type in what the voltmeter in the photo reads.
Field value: 1.25 V
